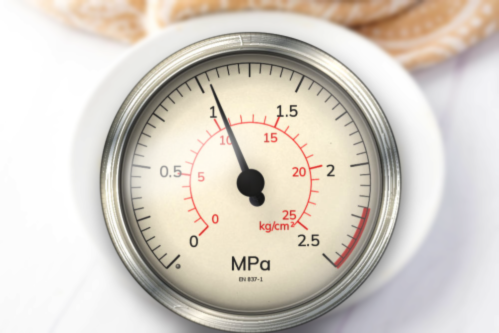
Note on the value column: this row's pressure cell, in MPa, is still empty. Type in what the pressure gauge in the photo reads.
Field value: 1.05 MPa
